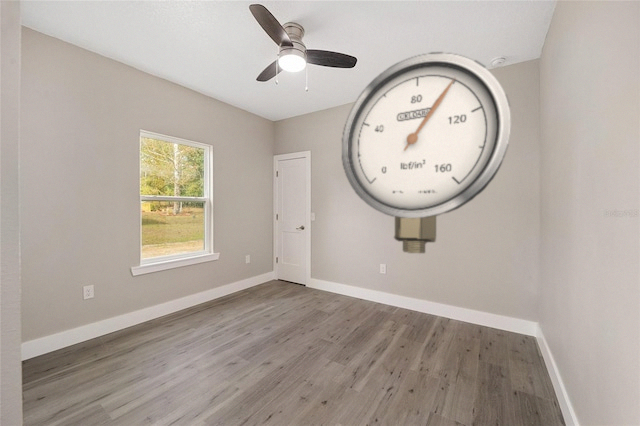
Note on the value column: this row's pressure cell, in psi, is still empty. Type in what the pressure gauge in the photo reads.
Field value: 100 psi
